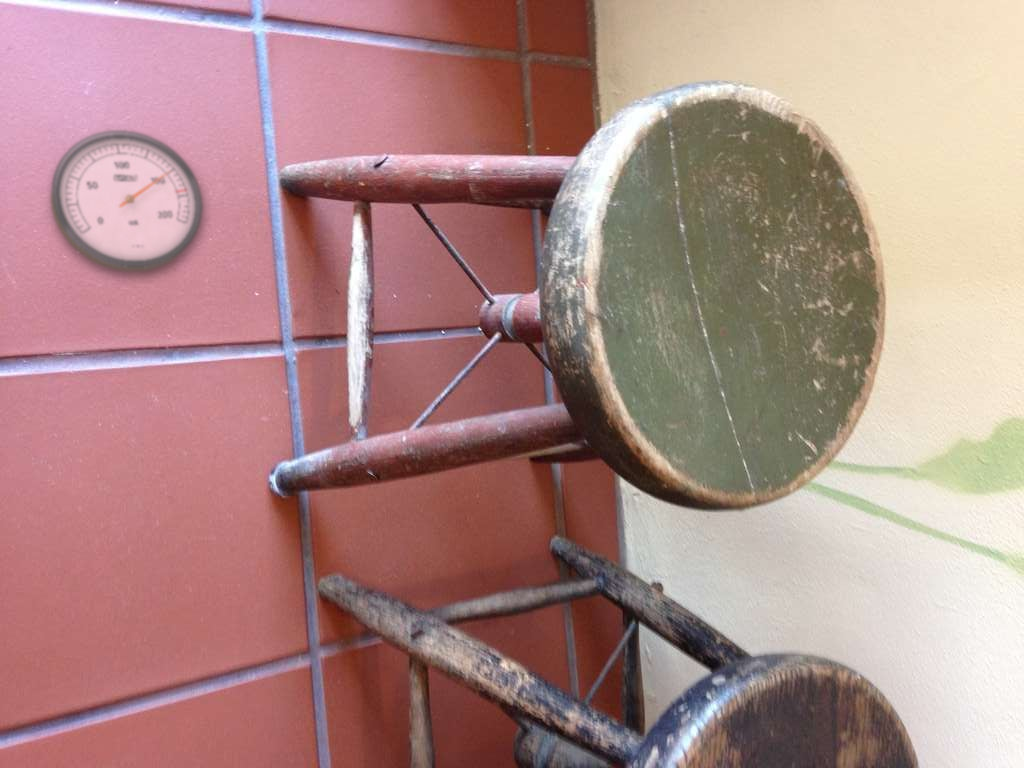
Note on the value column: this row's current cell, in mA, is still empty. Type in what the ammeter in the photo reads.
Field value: 150 mA
